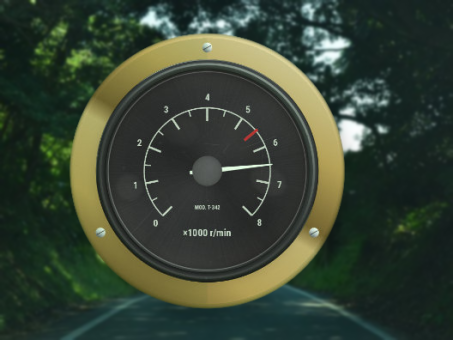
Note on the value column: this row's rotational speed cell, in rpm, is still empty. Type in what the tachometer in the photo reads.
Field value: 6500 rpm
